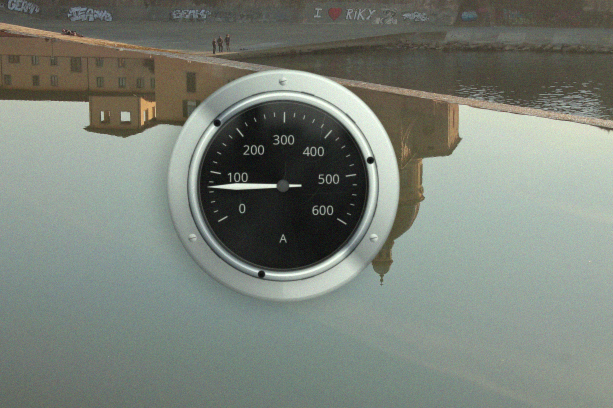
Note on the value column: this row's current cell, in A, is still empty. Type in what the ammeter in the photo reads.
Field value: 70 A
